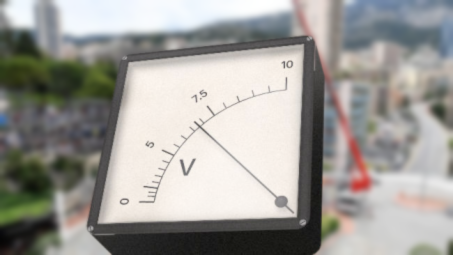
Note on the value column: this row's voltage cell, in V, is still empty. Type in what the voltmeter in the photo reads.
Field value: 6.75 V
